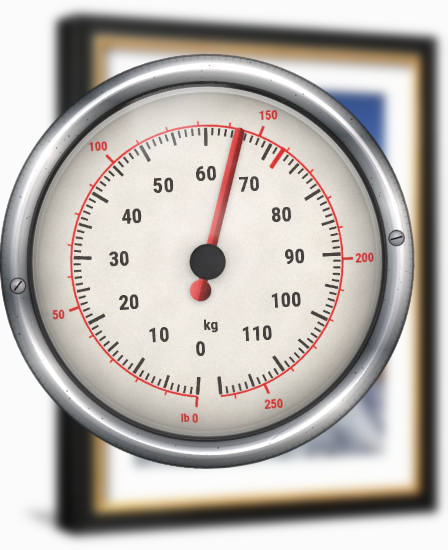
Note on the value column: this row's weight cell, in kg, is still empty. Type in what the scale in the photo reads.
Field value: 65 kg
